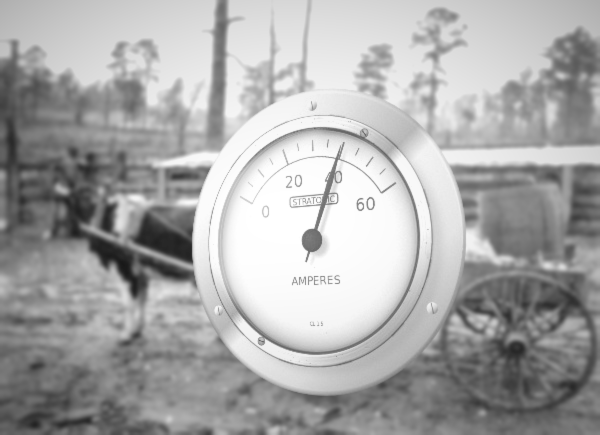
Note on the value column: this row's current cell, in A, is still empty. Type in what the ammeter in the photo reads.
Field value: 40 A
